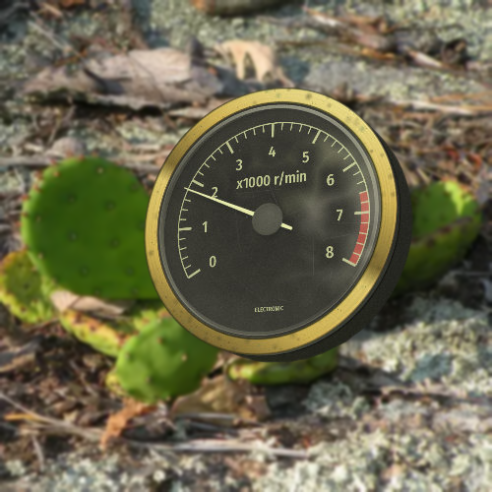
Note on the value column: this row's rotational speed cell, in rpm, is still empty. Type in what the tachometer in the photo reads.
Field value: 1800 rpm
